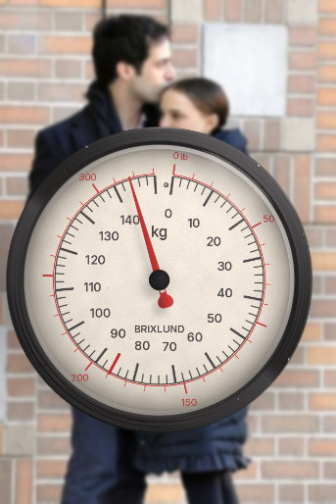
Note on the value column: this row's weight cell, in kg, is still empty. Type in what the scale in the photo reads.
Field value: 144 kg
